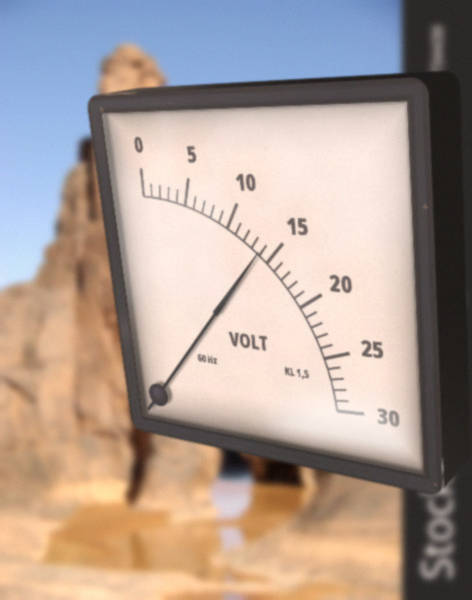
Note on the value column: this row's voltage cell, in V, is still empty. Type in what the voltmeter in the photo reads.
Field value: 14 V
